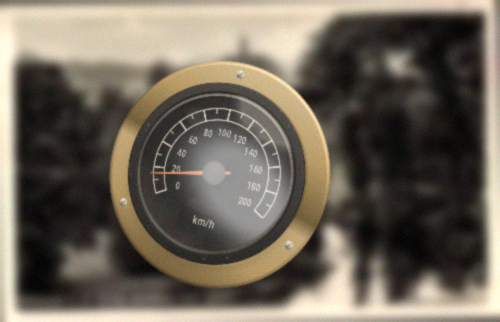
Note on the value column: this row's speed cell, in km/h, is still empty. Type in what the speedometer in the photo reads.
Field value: 15 km/h
